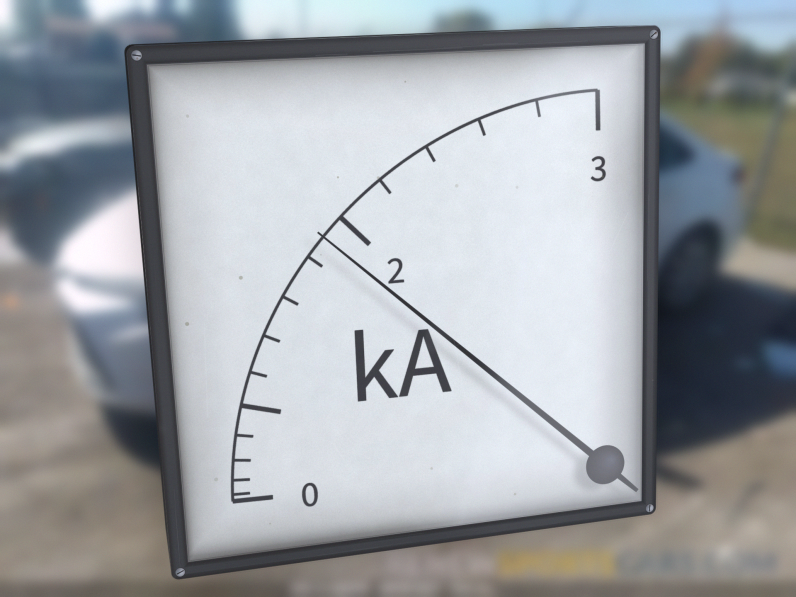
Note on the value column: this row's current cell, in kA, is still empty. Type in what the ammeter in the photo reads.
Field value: 1.9 kA
